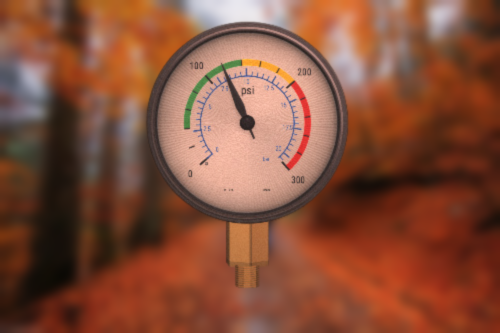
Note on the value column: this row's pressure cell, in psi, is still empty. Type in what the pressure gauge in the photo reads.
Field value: 120 psi
